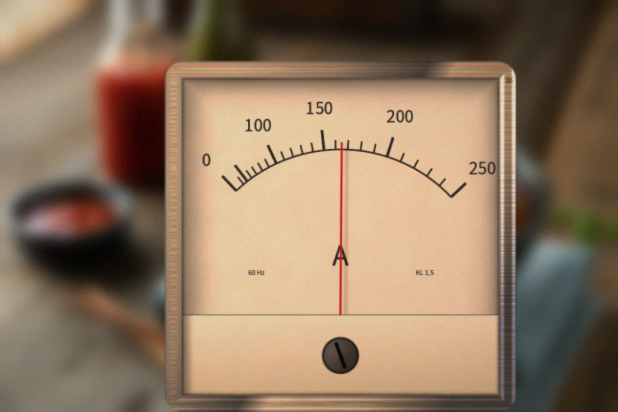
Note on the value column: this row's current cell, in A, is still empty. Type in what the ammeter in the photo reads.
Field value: 165 A
